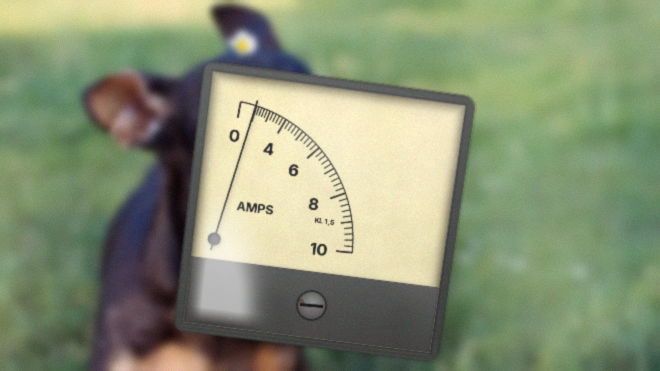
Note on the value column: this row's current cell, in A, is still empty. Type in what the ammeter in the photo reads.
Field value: 2 A
